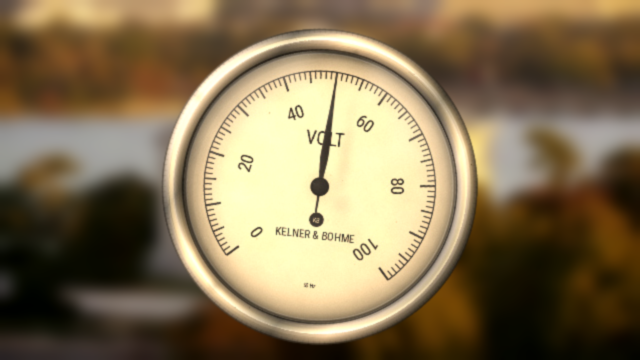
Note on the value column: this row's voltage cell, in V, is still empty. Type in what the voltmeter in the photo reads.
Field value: 50 V
